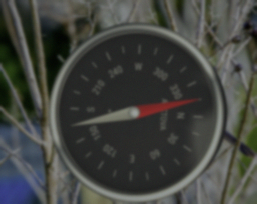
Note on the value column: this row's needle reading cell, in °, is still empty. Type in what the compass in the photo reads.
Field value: 345 °
